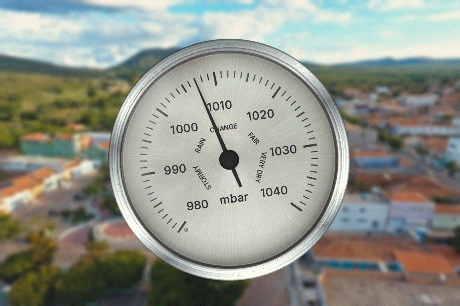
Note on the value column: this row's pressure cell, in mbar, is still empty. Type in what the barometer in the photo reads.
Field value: 1007 mbar
